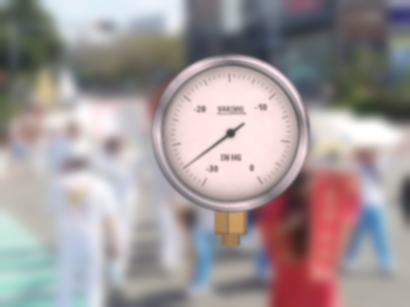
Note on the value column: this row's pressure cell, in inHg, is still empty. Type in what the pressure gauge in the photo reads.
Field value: -27.5 inHg
